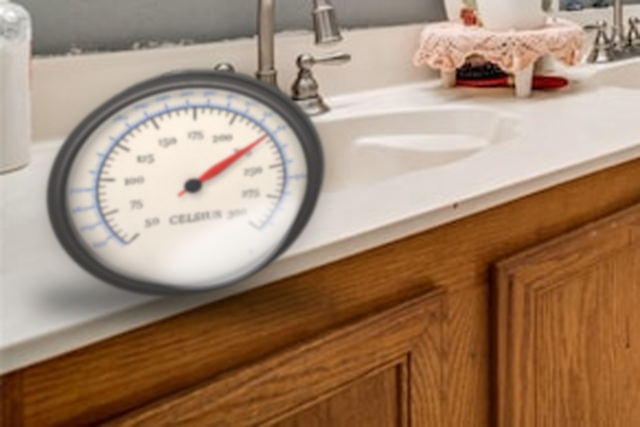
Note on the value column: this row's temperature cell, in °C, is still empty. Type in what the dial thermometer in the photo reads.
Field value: 225 °C
